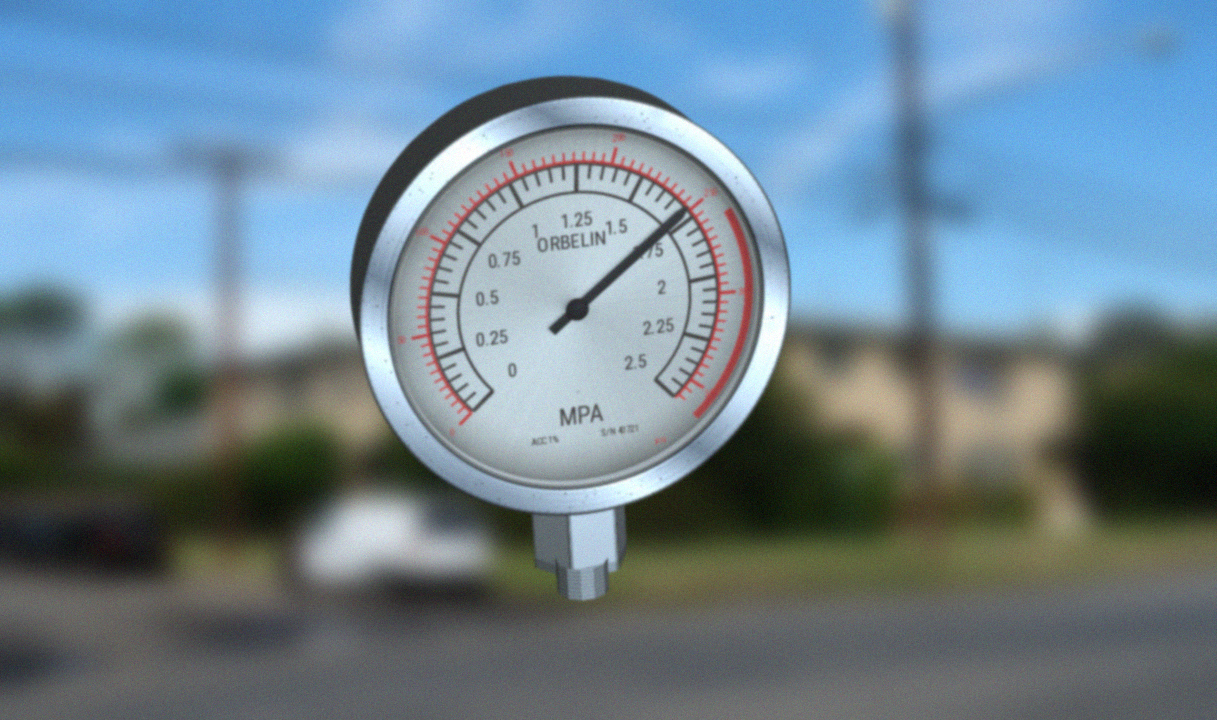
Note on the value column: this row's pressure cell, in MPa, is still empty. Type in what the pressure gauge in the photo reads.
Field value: 1.7 MPa
